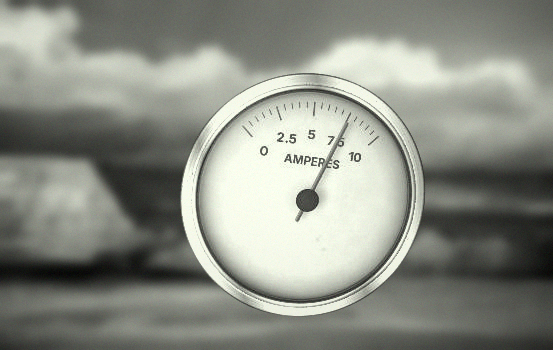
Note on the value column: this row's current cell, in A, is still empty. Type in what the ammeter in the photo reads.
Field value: 7.5 A
